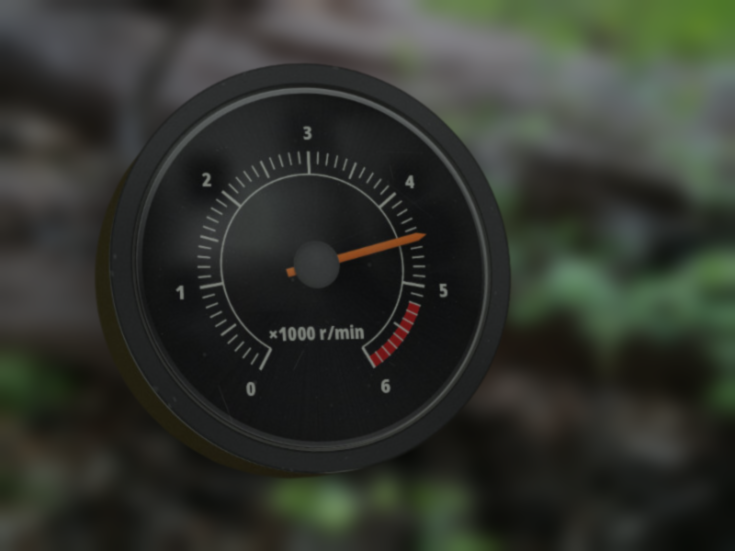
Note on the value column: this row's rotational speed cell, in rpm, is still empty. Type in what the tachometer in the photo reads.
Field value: 4500 rpm
